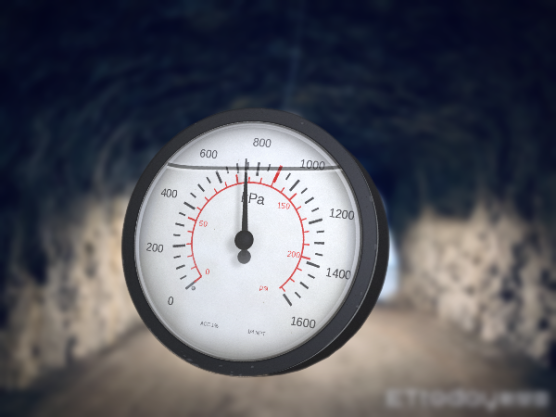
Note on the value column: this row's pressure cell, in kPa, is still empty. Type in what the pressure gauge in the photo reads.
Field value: 750 kPa
